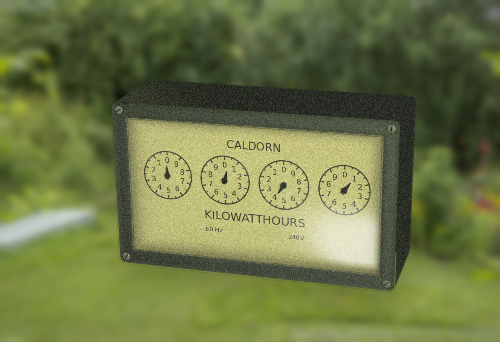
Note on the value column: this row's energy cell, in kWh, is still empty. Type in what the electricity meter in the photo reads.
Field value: 41 kWh
